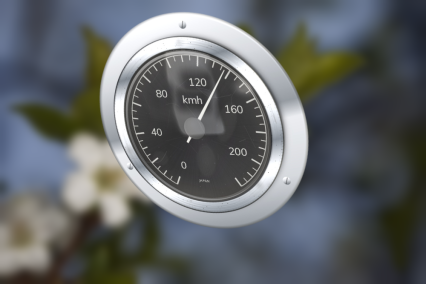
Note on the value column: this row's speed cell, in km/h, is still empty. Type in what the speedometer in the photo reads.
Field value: 137.5 km/h
